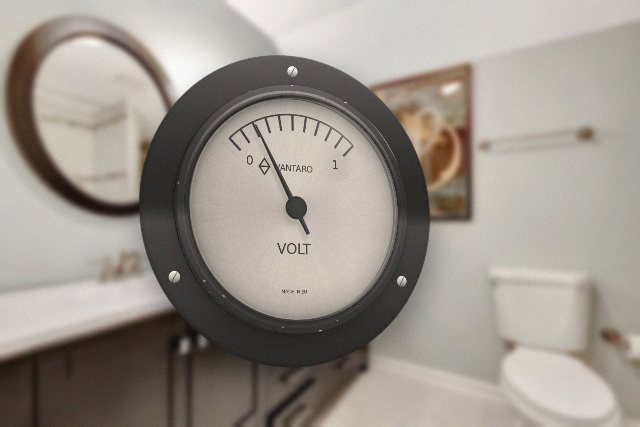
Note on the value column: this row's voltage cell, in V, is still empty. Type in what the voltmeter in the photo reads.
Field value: 0.2 V
